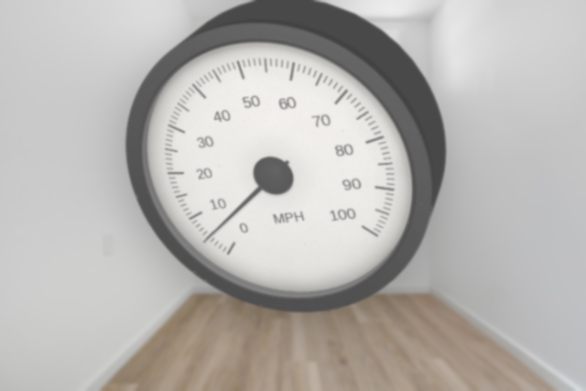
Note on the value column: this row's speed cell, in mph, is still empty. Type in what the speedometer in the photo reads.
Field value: 5 mph
